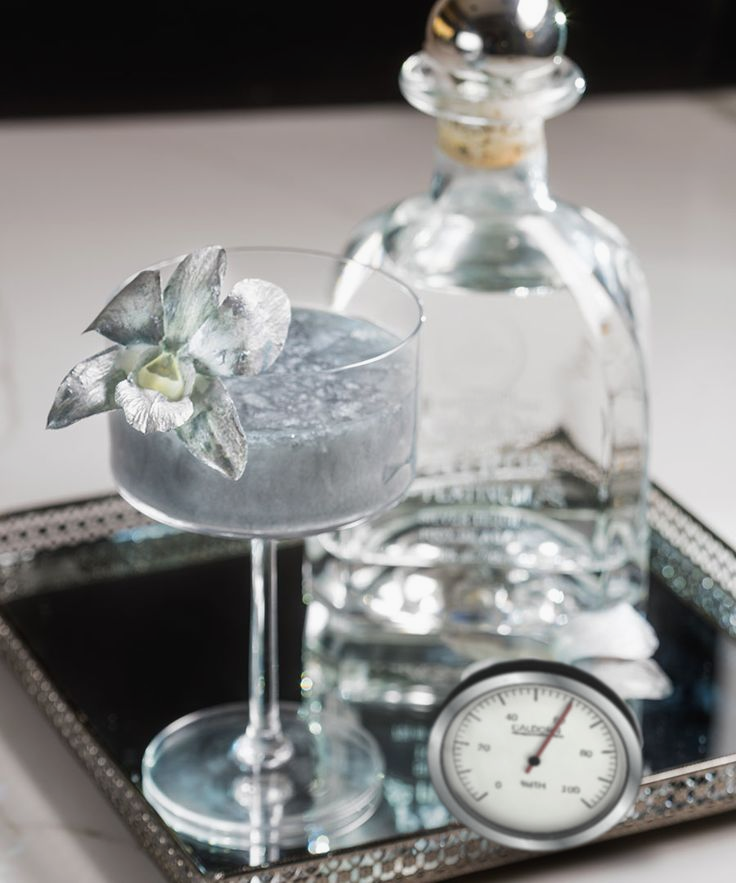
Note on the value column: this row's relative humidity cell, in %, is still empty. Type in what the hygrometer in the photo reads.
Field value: 60 %
